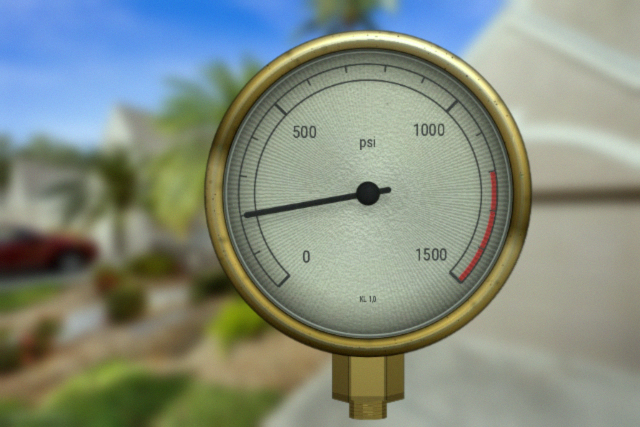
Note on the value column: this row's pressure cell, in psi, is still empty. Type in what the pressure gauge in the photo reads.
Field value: 200 psi
